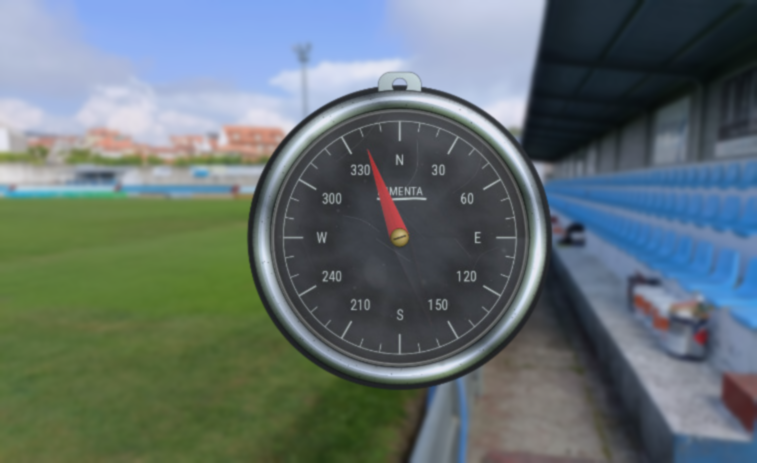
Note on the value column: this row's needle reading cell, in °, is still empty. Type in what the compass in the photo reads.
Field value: 340 °
